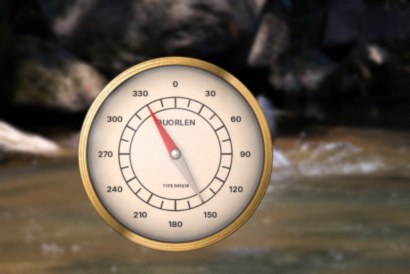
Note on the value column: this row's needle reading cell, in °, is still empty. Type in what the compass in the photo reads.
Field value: 330 °
